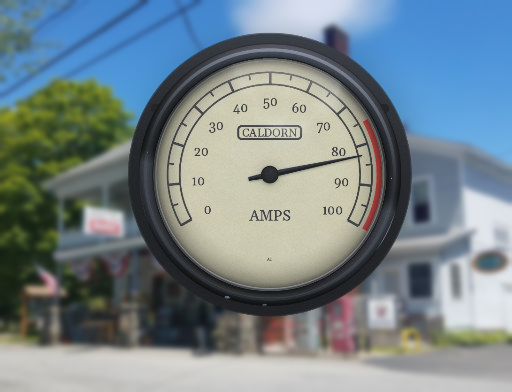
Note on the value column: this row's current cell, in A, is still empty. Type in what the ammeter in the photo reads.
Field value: 82.5 A
